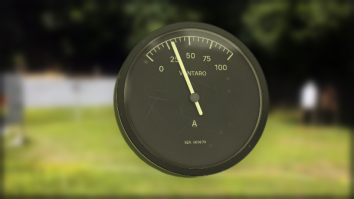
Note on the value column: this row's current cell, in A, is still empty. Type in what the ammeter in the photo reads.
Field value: 30 A
